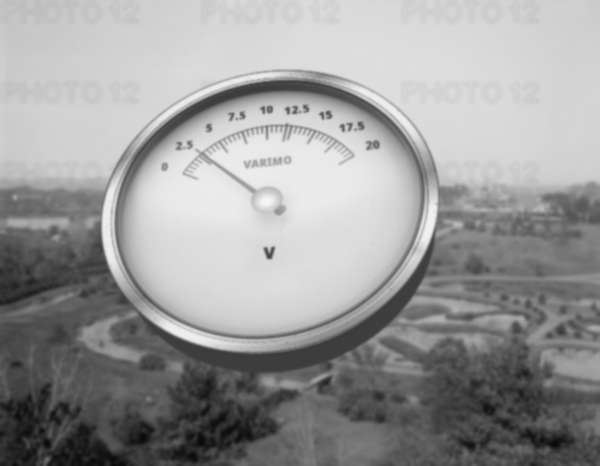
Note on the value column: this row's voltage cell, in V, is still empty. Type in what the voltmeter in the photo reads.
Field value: 2.5 V
